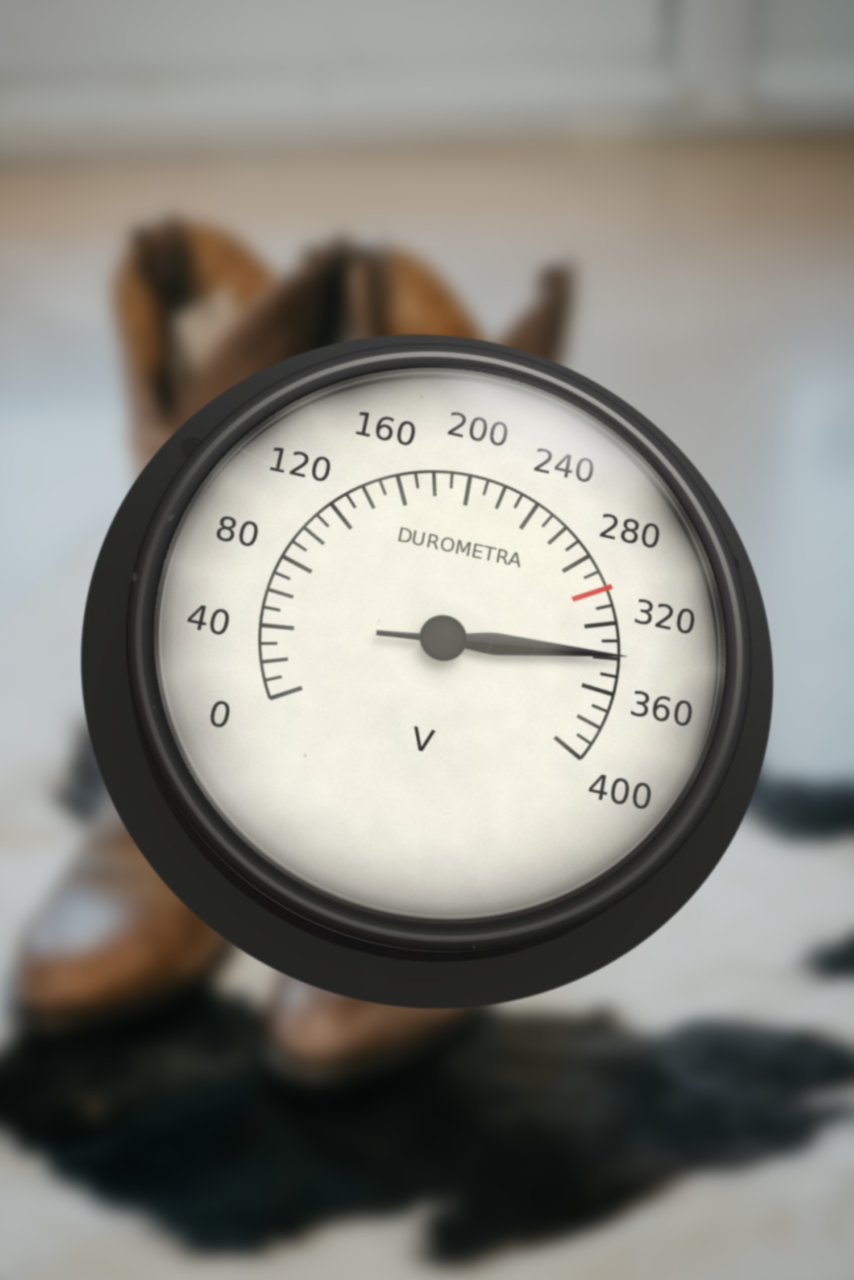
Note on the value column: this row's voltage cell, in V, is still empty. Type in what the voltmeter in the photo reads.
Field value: 340 V
